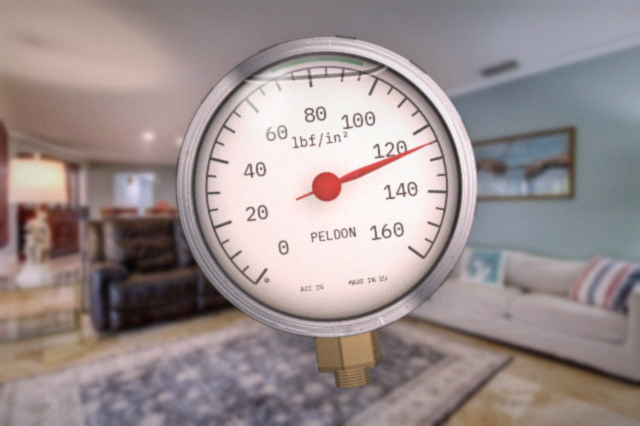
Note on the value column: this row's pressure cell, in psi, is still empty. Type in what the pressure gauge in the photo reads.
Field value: 125 psi
